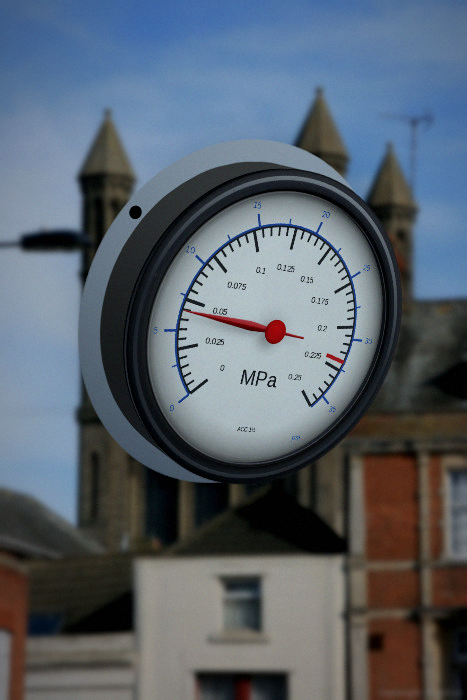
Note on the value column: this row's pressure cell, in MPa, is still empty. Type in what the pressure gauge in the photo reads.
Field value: 0.045 MPa
